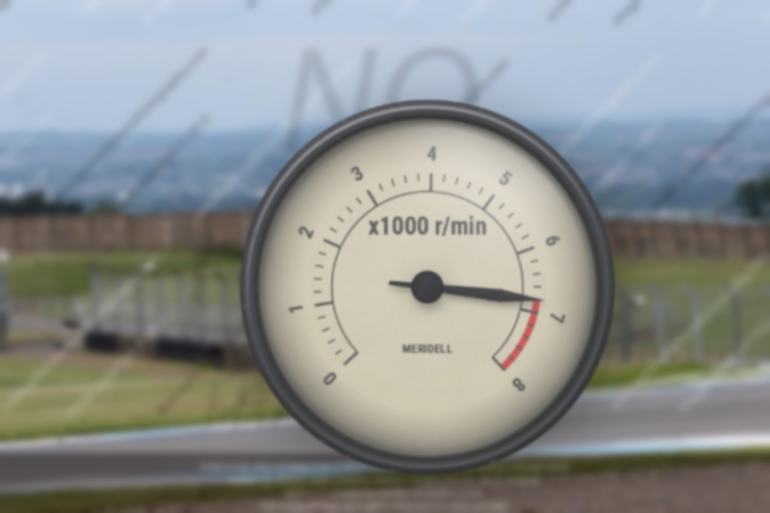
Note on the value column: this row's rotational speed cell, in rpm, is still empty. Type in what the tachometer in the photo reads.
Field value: 6800 rpm
